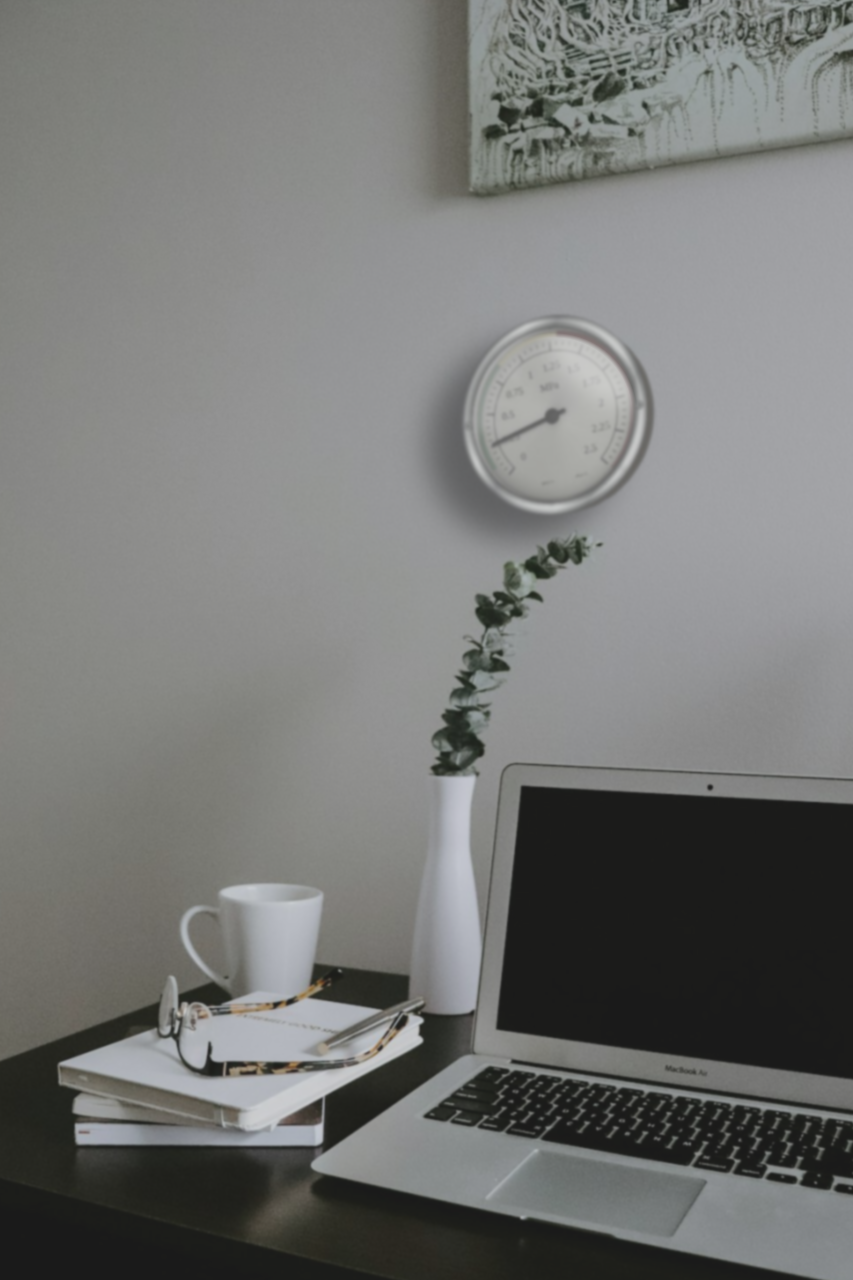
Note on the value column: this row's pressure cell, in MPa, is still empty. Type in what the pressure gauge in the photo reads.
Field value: 0.25 MPa
